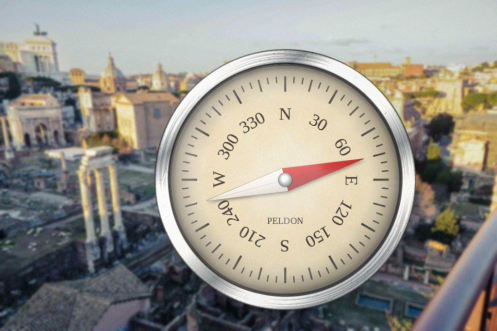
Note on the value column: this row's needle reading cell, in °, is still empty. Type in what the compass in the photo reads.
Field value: 75 °
